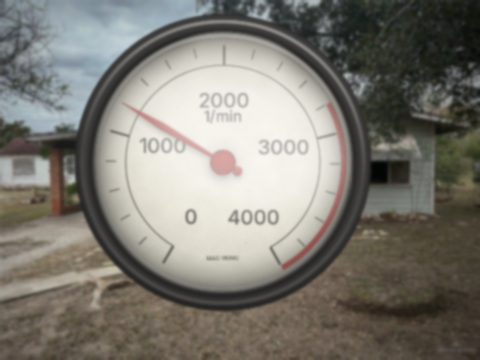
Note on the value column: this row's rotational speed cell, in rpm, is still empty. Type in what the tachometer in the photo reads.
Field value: 1200 rpm
